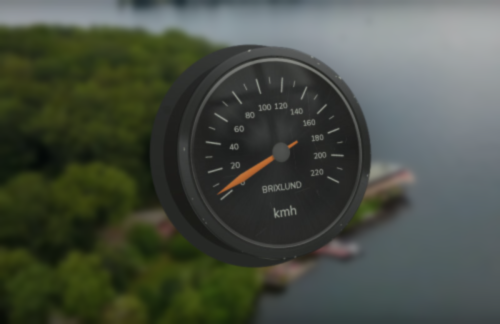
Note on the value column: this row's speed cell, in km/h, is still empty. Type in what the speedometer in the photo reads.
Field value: 5 km/h
